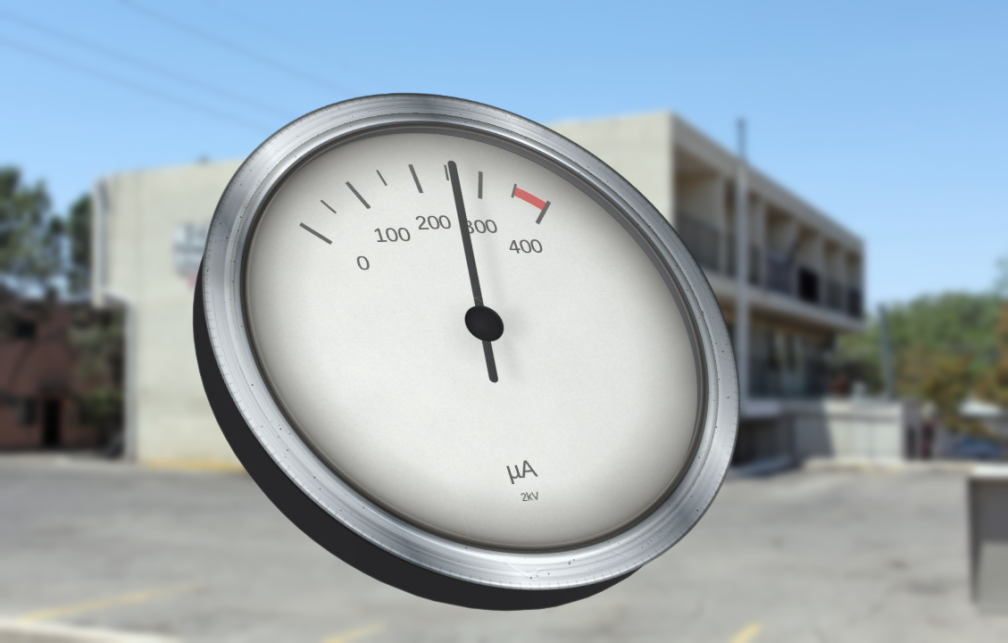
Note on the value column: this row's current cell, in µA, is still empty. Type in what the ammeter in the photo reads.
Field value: 250 µA
